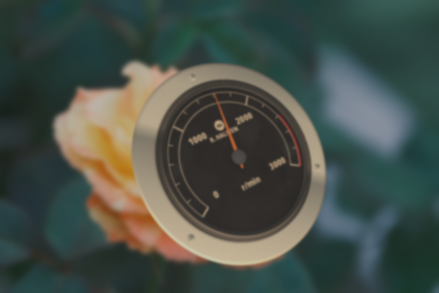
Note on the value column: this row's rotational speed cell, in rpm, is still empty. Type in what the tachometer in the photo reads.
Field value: 1600 rpm
